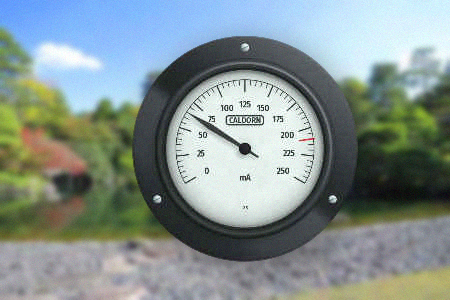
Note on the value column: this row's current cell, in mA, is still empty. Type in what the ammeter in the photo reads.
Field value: 65 mA
